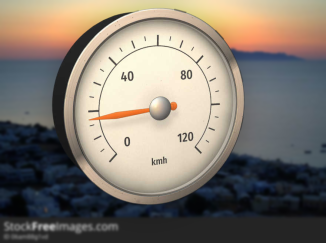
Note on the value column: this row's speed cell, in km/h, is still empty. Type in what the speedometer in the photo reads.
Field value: 17.5 km/h
